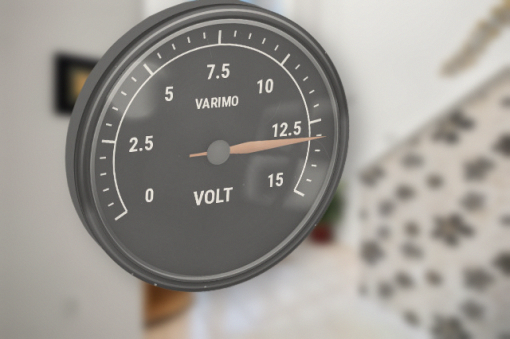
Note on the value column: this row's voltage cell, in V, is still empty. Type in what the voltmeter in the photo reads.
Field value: 13 V
